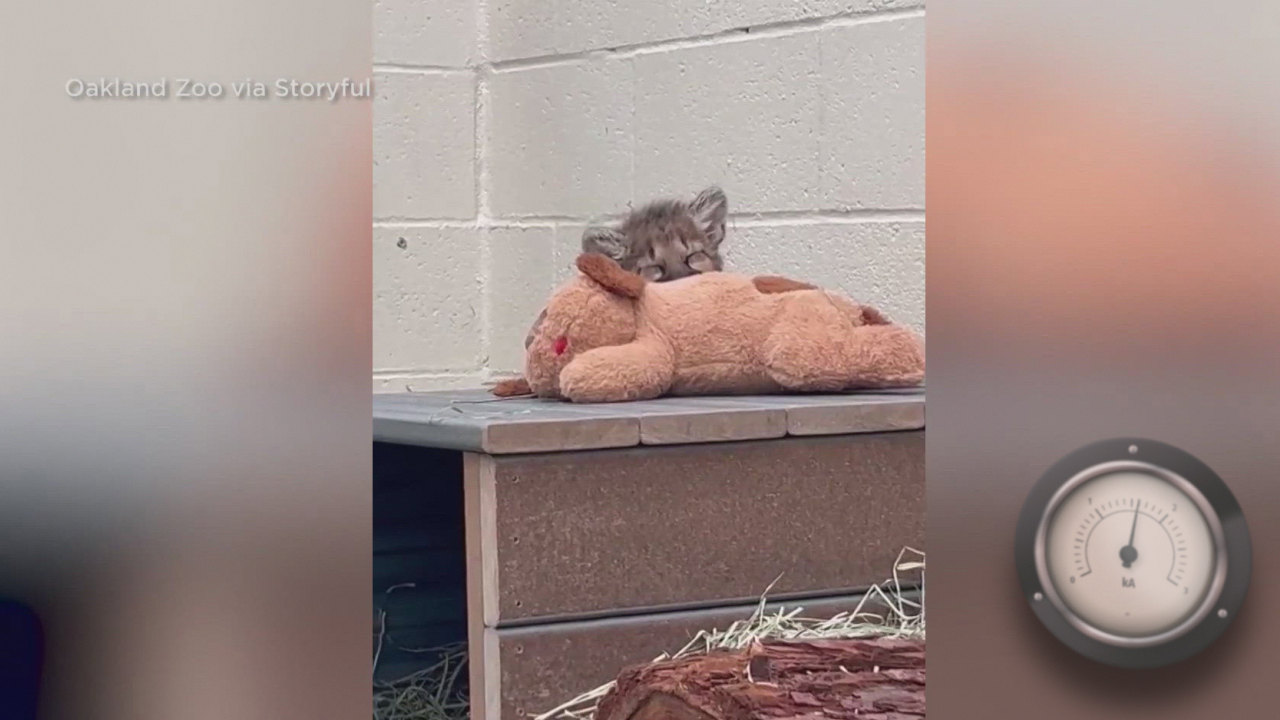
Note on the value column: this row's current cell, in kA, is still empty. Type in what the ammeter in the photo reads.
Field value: 1.6 kA
